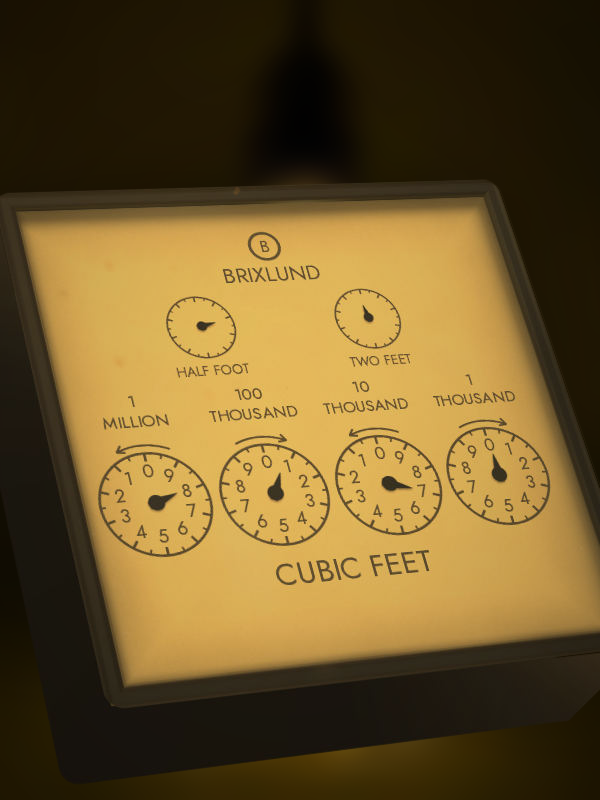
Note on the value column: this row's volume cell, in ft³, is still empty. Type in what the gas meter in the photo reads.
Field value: 807000 ft³
